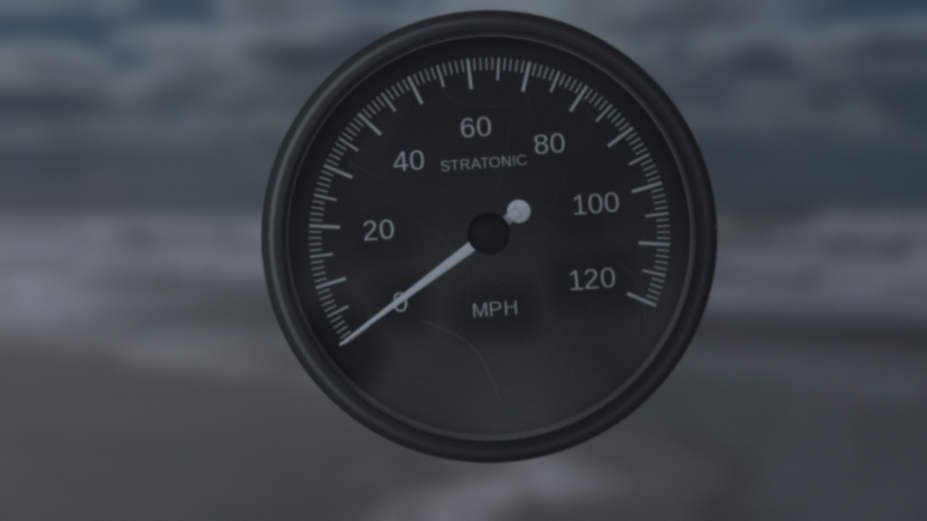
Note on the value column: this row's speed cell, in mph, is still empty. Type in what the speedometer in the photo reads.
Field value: 0 mph
